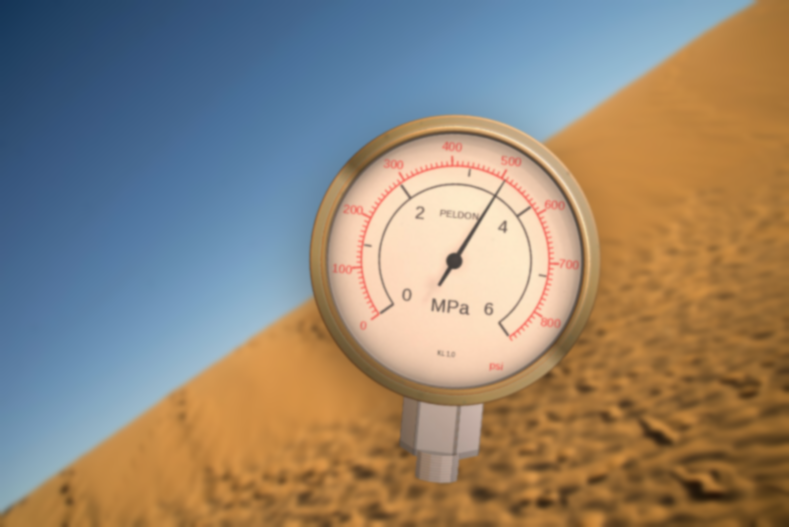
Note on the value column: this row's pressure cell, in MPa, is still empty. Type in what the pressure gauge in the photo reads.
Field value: 3.5 MPa
